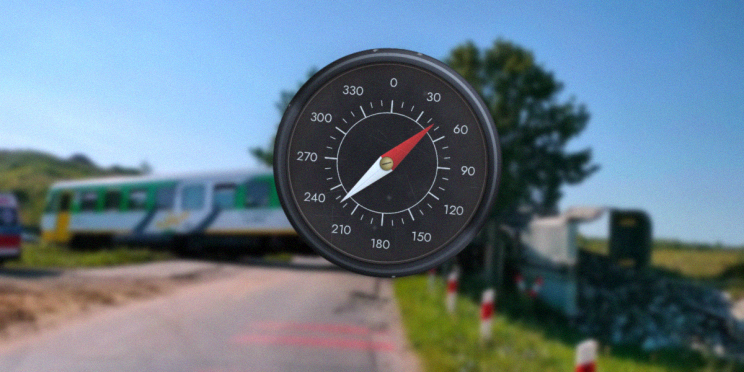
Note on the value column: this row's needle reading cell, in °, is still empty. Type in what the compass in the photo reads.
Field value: 45 °
